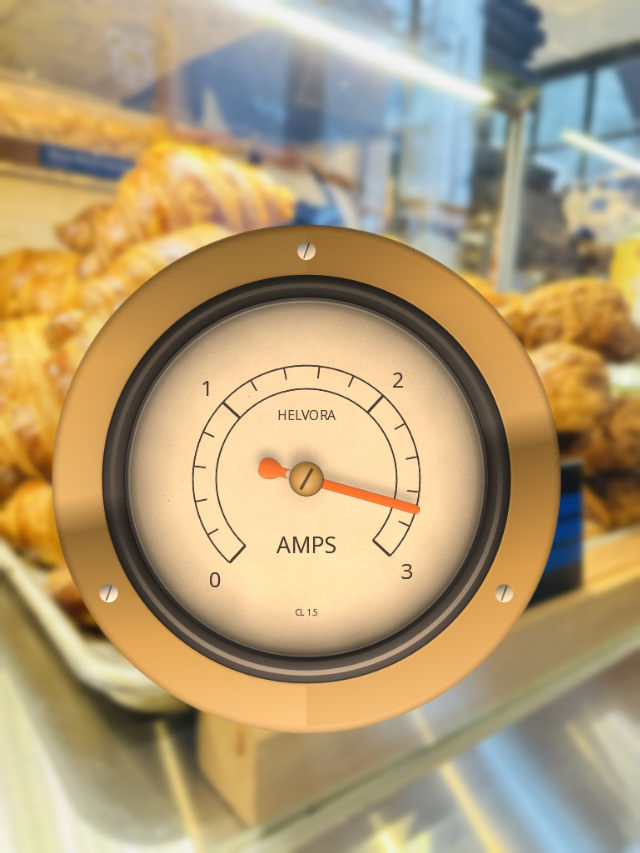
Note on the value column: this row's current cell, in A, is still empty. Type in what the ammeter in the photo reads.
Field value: 2.7 A
